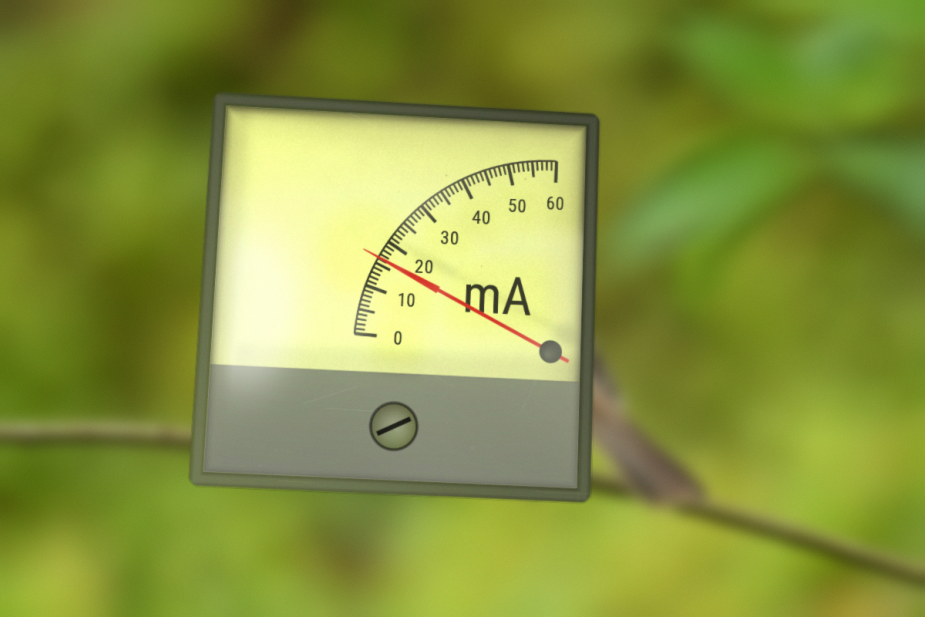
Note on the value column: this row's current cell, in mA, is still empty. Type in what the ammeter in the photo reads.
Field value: 16 mA
